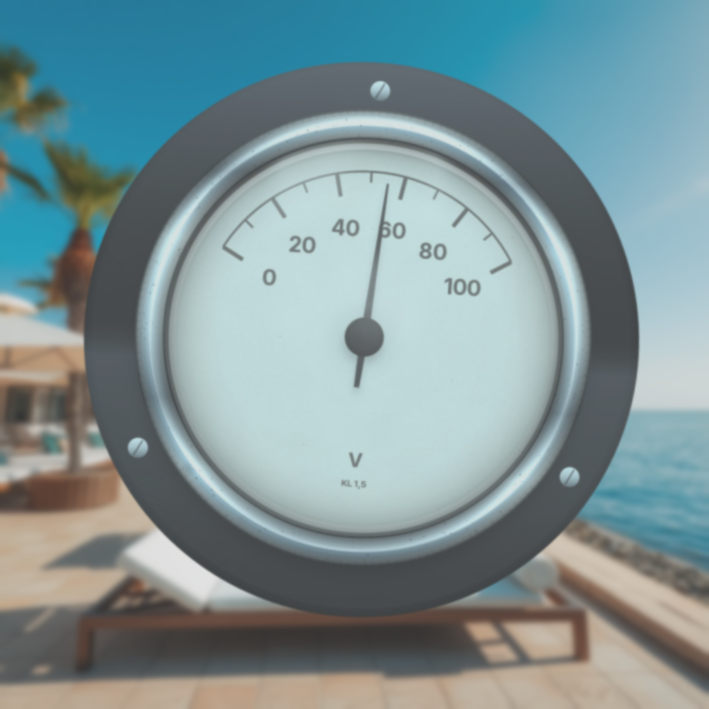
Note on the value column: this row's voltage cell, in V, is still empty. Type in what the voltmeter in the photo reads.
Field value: 55 V
